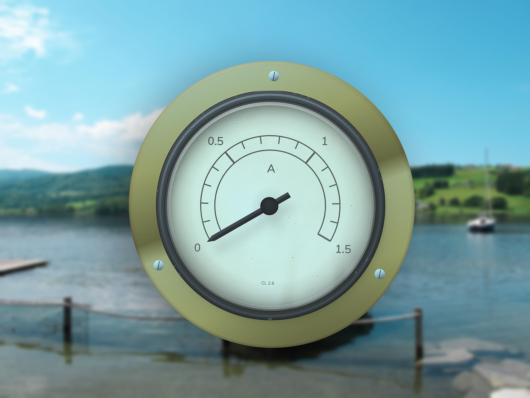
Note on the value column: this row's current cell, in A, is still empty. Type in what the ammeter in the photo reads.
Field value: 0 A
